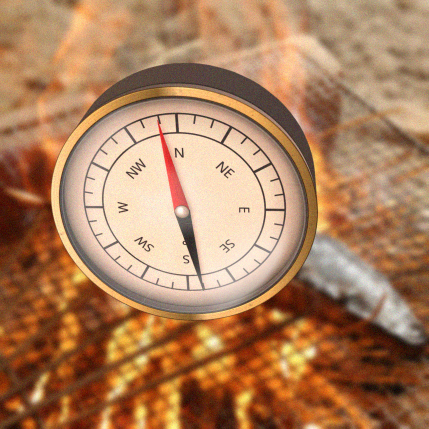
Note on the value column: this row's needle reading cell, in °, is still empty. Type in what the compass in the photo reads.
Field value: 350 °
